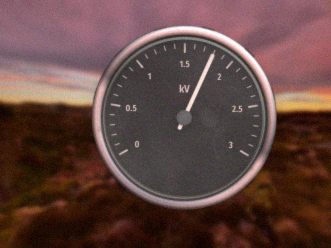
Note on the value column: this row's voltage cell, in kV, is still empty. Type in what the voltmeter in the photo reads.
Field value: 1.8 kV
